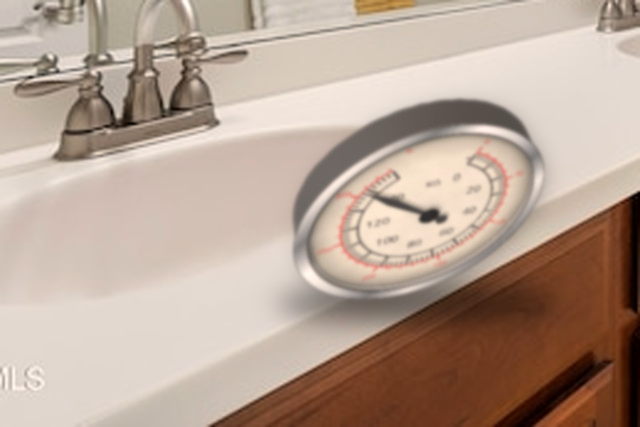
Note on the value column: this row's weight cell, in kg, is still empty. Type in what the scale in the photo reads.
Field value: 140 kg
